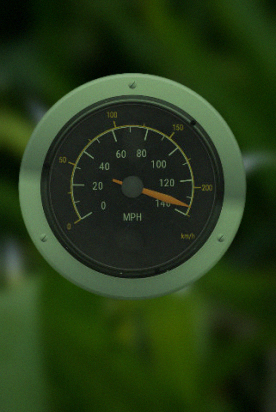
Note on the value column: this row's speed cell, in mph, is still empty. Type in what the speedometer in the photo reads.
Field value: 135 mph
